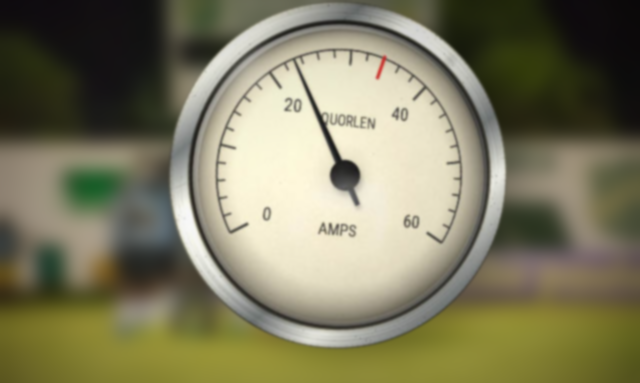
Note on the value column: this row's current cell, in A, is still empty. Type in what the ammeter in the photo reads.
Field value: 23 A
